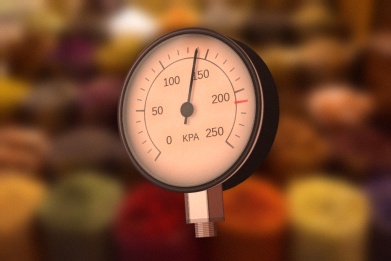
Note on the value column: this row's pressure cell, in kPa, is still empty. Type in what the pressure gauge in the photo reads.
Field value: 140 kPa
